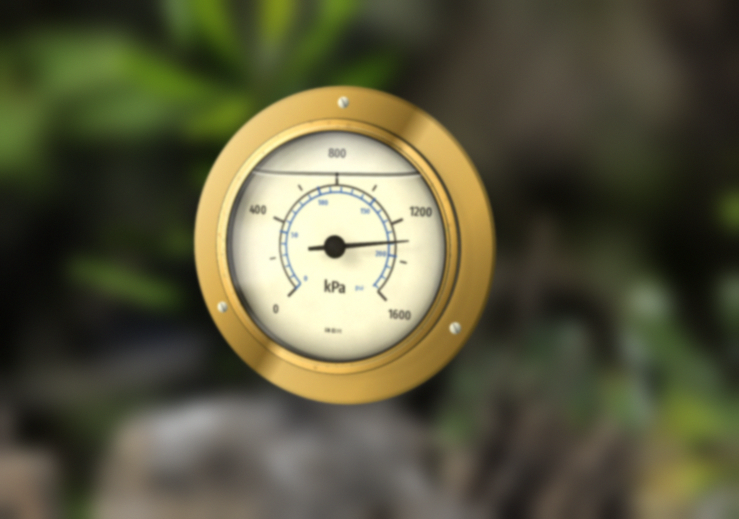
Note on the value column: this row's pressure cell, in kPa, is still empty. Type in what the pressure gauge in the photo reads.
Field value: 1300 kPa
